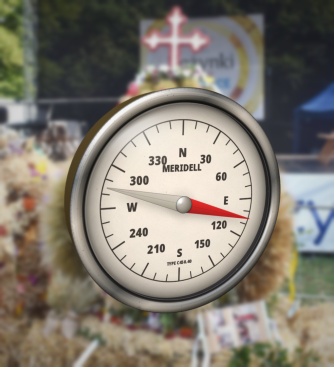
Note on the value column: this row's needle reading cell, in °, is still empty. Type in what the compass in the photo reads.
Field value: 105 °
